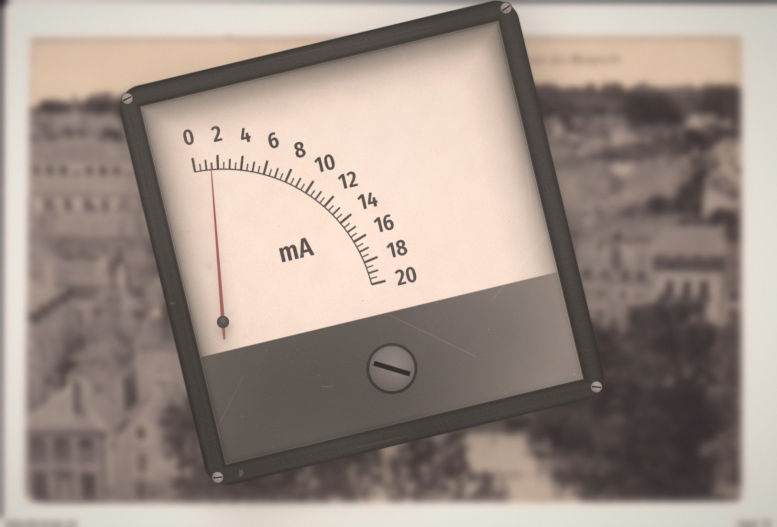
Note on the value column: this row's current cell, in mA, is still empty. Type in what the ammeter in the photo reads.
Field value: 1.5 mA
